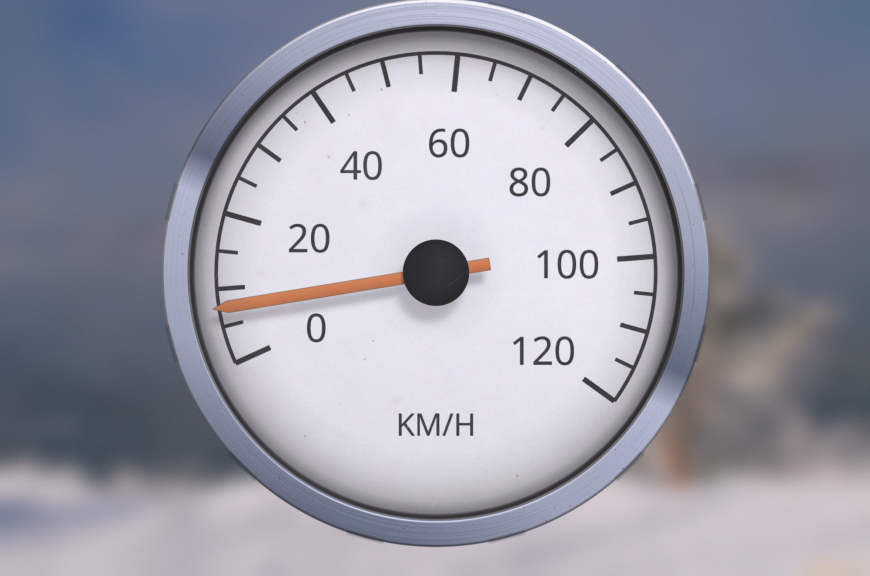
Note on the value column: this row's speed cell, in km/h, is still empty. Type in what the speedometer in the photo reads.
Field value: 7.5 km/h
